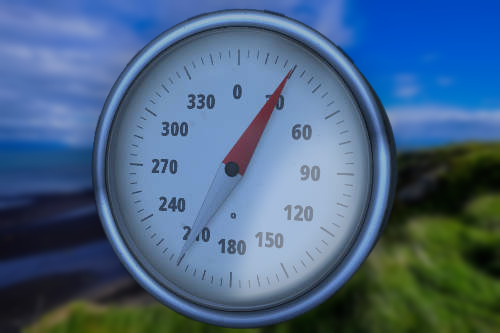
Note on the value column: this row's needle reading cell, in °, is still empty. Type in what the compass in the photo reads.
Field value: 30 °
